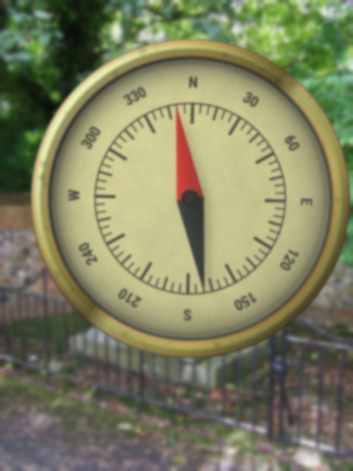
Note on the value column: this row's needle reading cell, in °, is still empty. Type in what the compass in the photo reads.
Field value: 350 °
